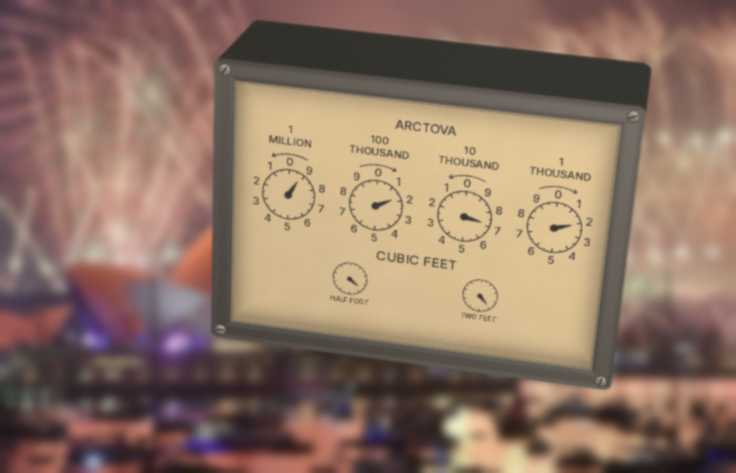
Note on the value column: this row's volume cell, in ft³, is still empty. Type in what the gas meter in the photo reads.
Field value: 917200 ft³
